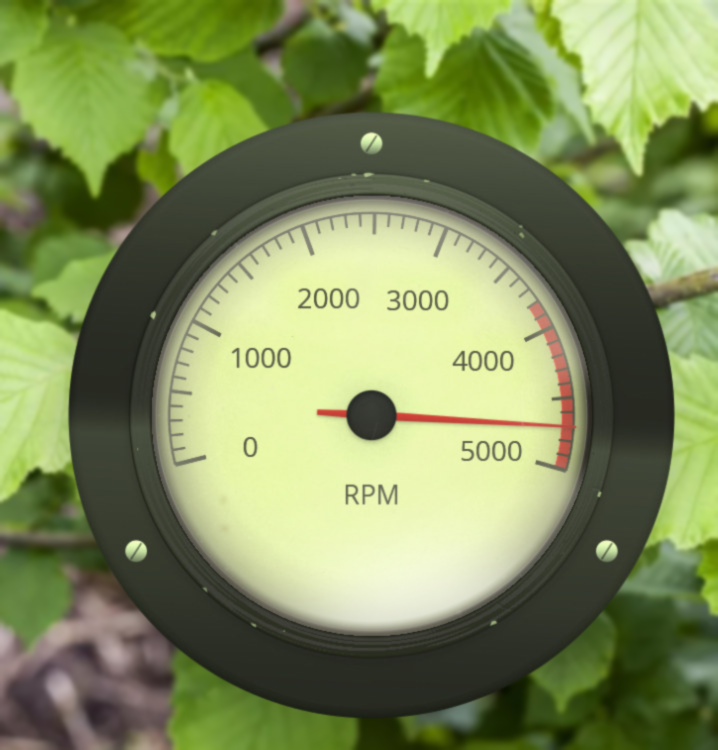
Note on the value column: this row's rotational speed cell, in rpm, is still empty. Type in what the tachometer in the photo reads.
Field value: 4700 rpm
